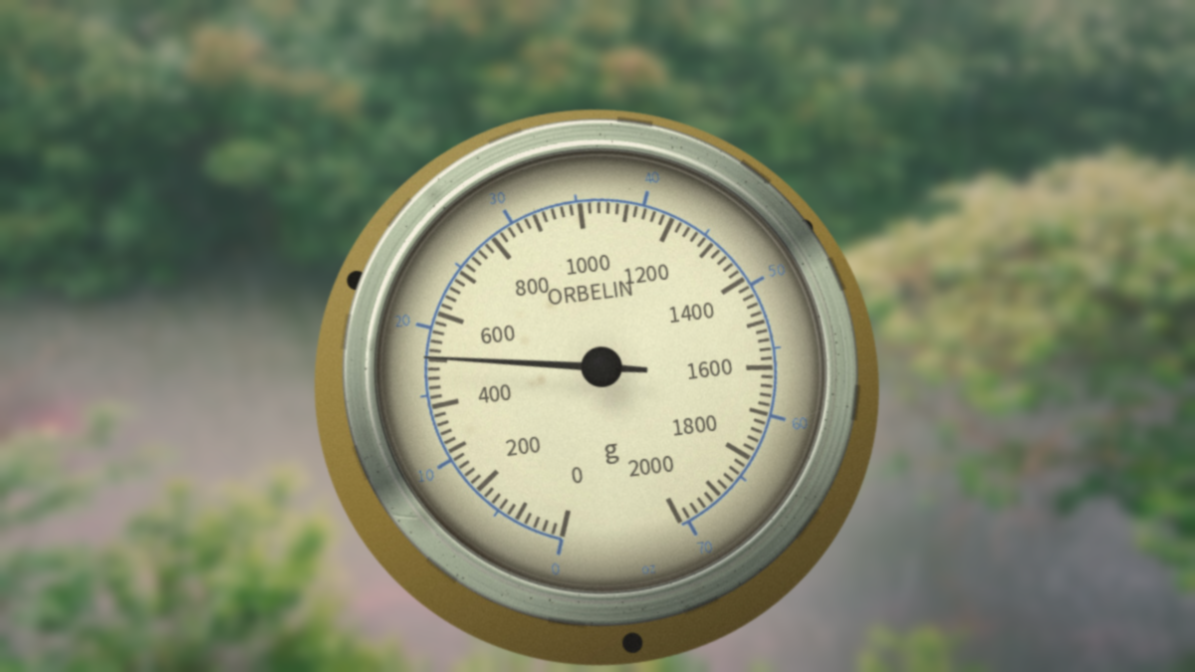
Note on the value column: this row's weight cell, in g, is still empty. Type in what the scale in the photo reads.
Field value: 500 g
